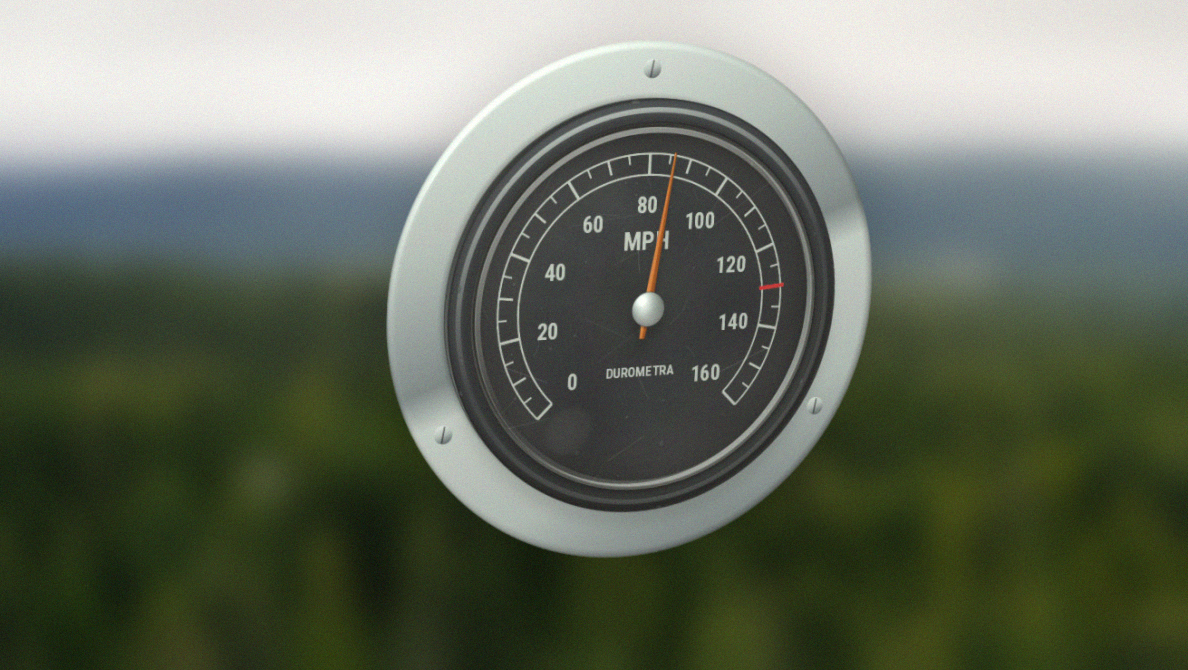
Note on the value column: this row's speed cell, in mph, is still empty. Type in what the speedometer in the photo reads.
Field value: 85 mph
